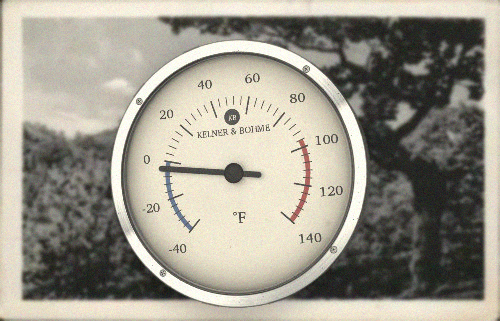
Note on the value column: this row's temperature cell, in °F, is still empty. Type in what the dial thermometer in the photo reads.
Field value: -4 °F
